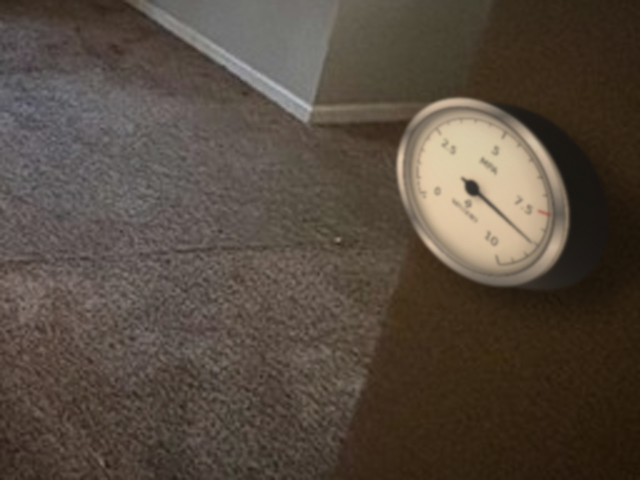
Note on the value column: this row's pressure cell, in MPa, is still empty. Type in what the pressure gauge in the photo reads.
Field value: 8.5 MPa
